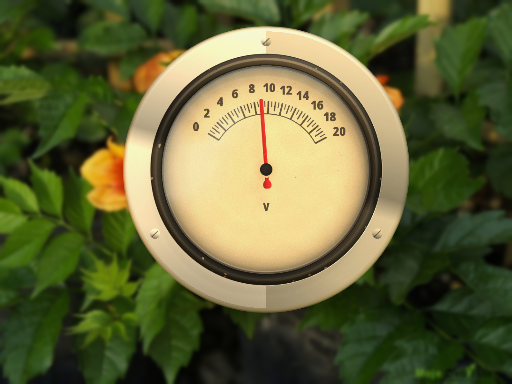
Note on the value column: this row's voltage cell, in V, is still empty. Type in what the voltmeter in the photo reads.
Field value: 9 V
